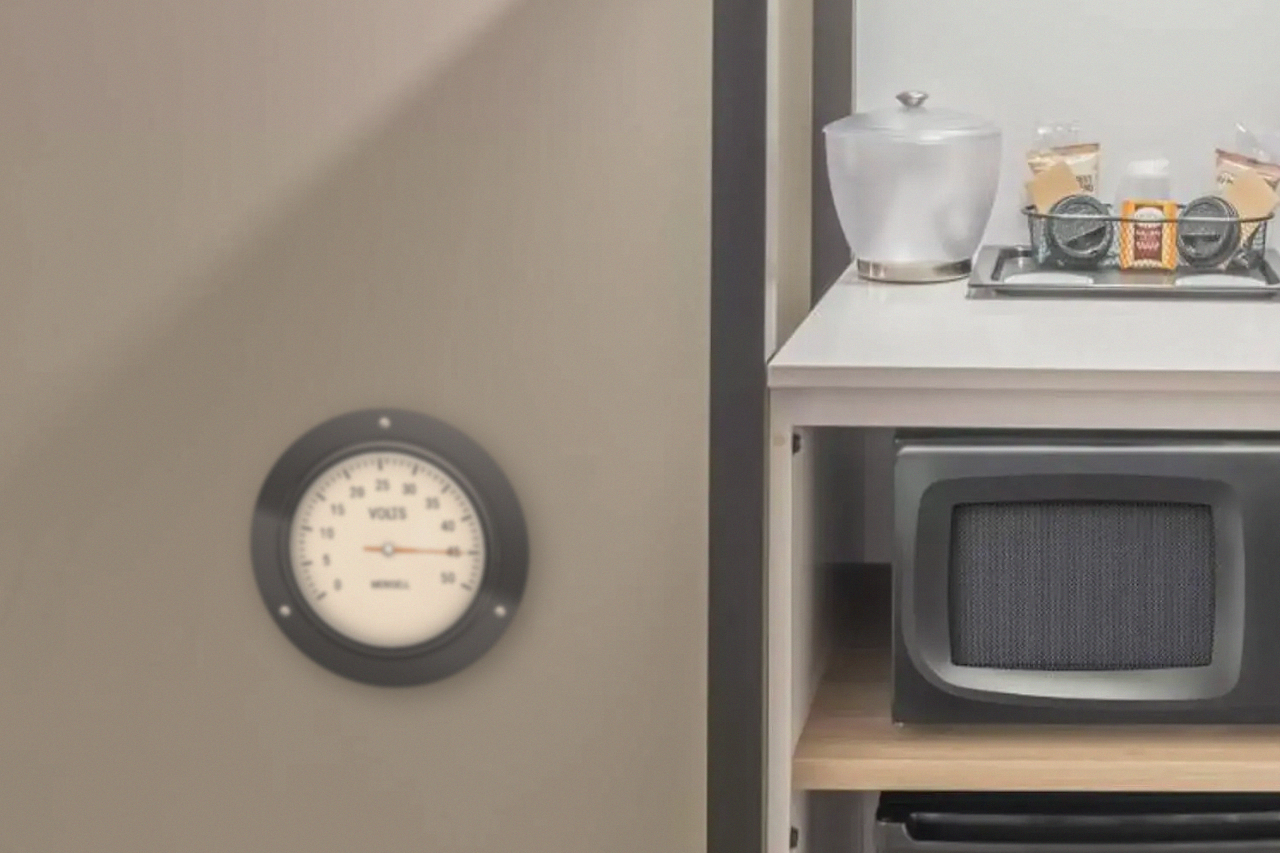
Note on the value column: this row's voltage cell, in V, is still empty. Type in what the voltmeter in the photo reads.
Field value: 45 V
